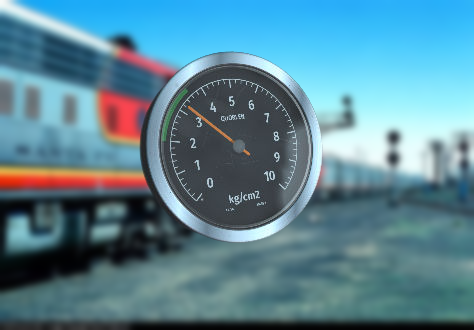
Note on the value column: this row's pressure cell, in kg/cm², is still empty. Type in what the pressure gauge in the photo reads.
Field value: 3.2 kg/cm²
